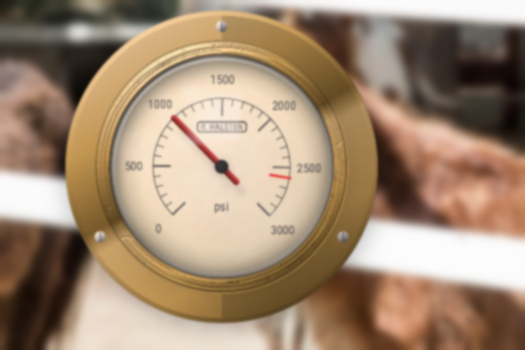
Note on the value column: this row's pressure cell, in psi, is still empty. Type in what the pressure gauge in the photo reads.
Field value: 1000 psi
